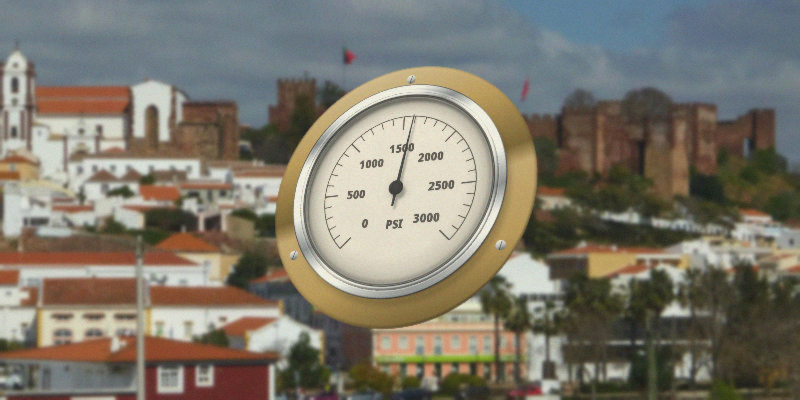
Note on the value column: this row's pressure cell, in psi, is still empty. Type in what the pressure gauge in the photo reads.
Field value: 1600 psi
